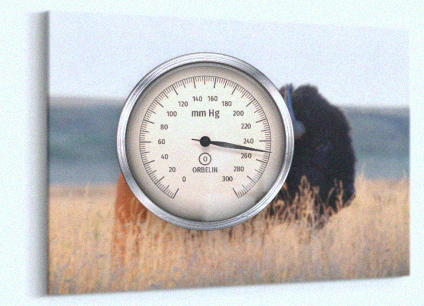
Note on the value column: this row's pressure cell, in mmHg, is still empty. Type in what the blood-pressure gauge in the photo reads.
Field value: 250 mmHg
